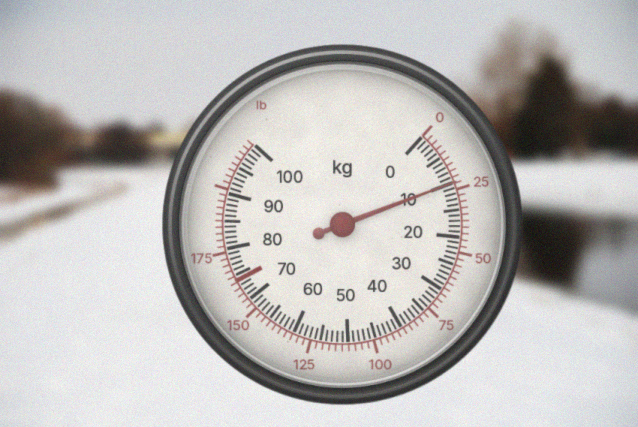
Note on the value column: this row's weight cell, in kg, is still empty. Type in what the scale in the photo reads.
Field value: 10 kg
